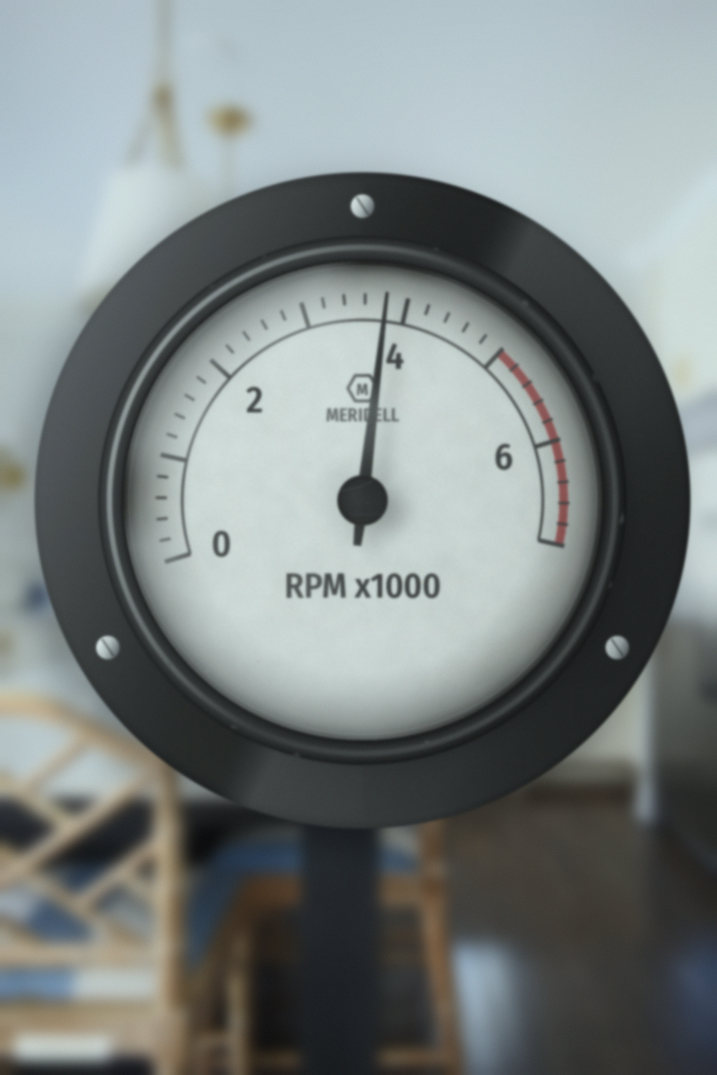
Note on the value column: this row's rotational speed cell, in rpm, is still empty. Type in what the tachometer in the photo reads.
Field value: 3800 rpm
